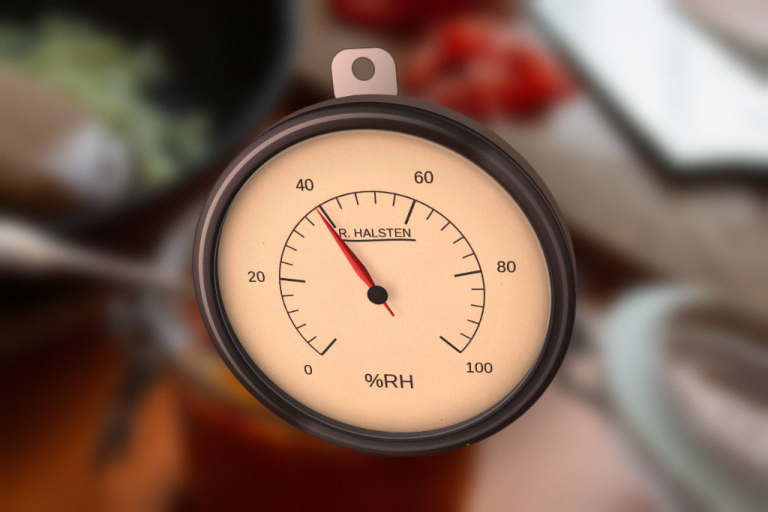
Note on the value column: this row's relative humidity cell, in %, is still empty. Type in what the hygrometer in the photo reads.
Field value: 40 %
